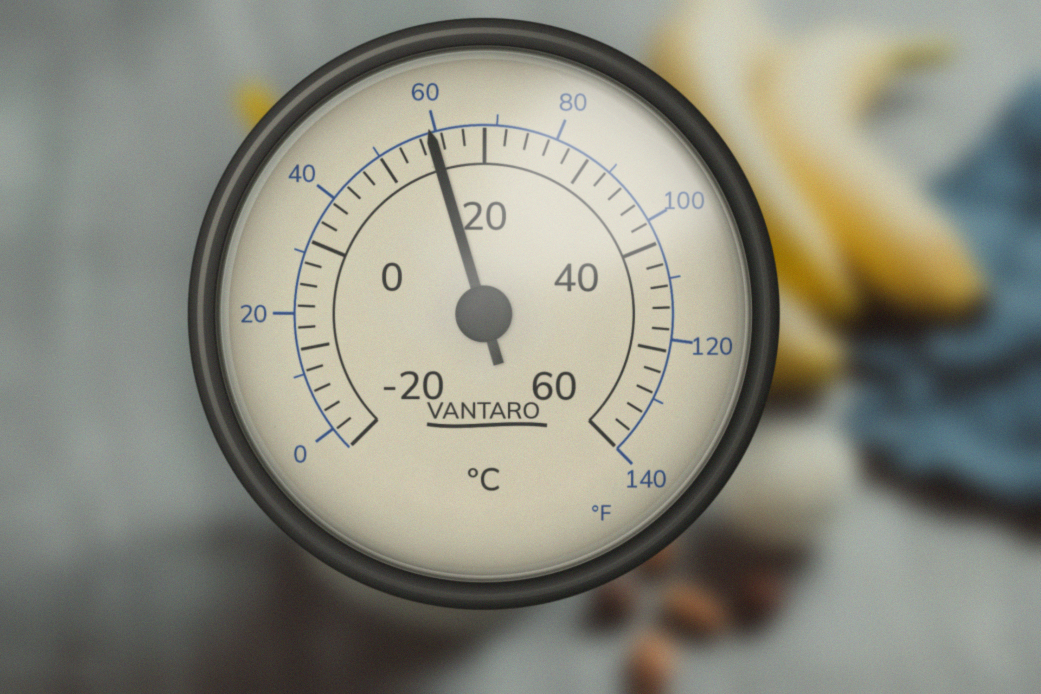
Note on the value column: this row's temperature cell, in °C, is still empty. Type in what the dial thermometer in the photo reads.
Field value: 15 °C
